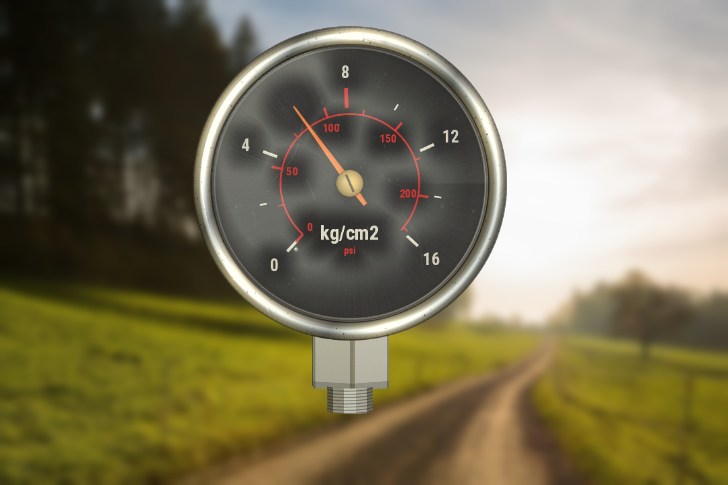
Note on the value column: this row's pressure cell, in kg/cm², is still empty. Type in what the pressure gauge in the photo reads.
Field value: 6 kg/cm²
